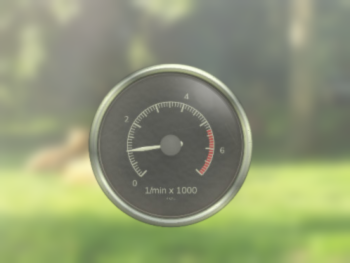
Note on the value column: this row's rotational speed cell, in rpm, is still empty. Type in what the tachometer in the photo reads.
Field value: 1000 rpm
